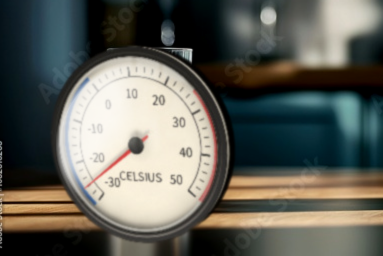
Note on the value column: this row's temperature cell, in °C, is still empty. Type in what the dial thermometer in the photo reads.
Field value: -26 °C
